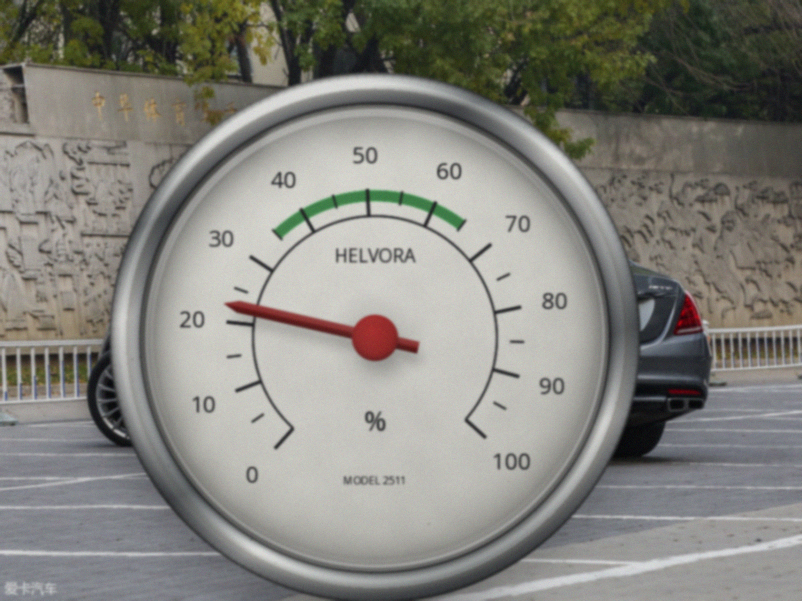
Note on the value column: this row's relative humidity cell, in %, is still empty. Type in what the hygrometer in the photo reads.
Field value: 22.5 %
